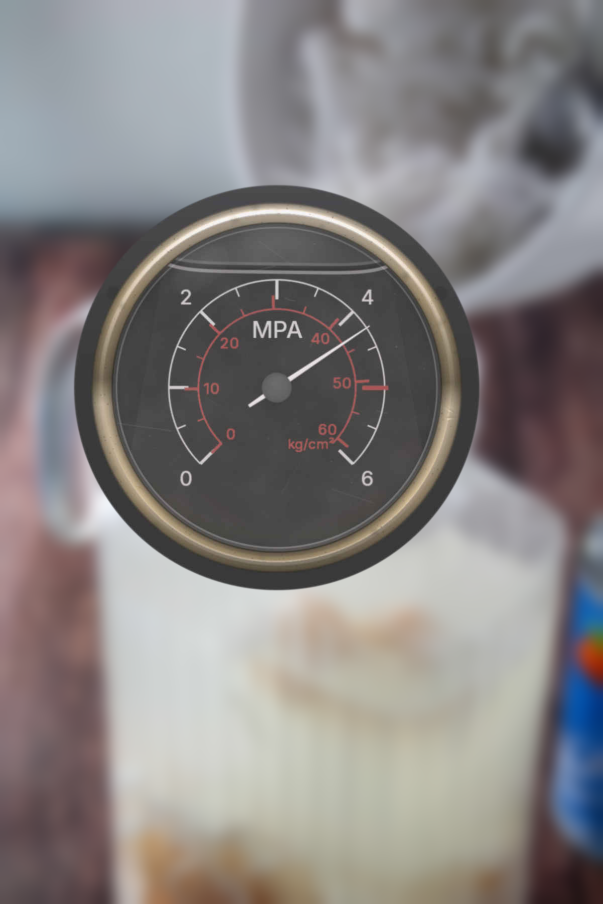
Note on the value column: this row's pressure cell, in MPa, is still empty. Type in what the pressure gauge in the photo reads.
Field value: 4.25 MPa
